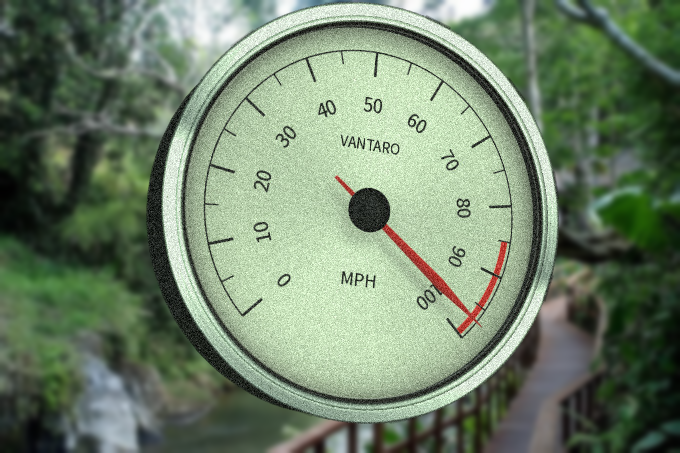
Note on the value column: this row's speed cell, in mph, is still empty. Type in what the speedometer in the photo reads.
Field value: 97.5 mph
